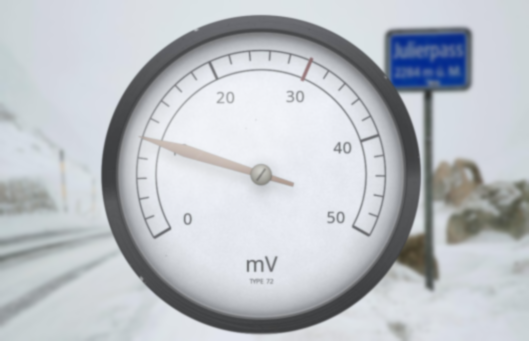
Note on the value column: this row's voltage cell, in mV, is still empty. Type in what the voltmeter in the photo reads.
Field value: 10 mV
